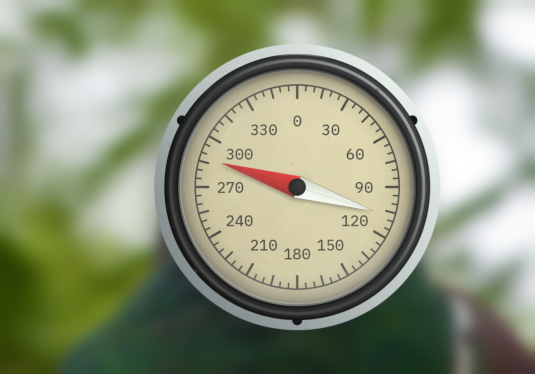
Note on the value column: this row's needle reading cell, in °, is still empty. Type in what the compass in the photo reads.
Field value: 287.5 °
